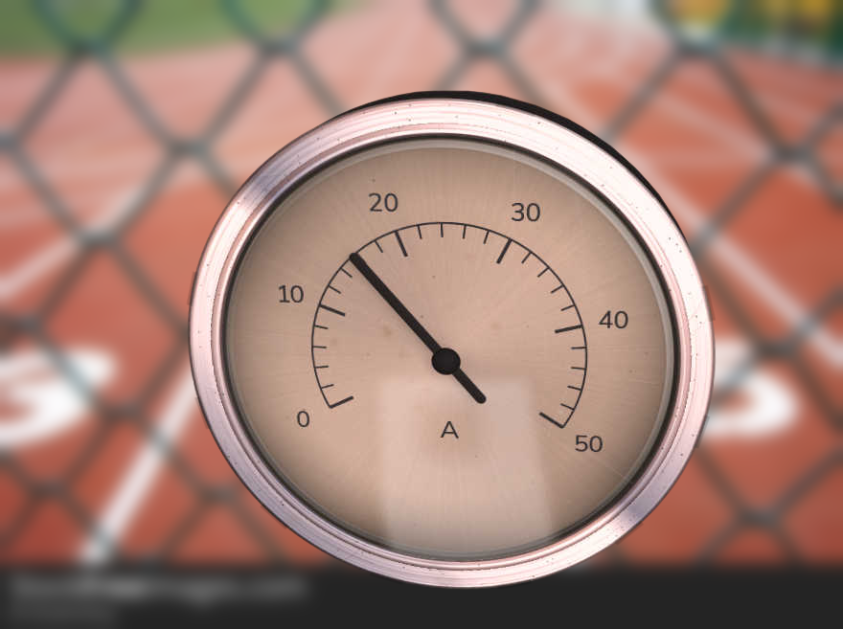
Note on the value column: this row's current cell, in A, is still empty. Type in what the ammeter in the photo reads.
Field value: 16 A
